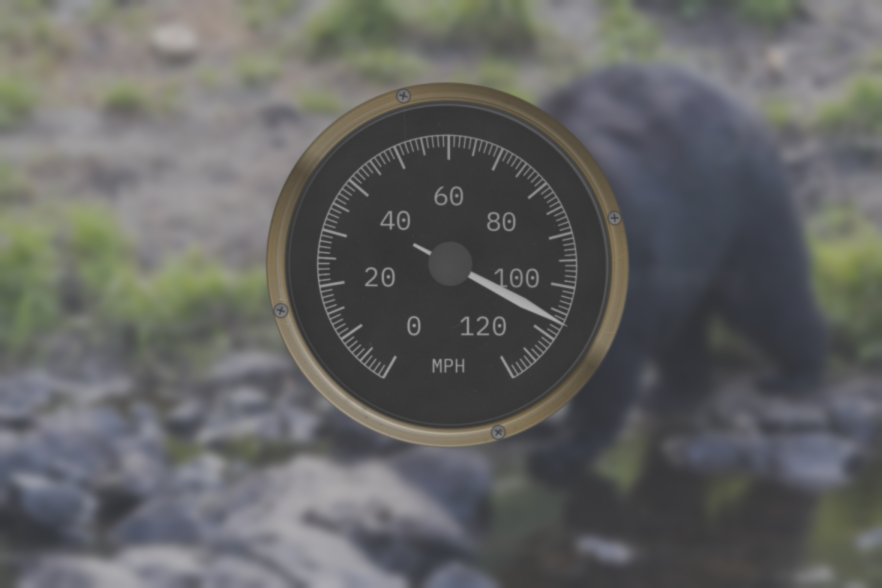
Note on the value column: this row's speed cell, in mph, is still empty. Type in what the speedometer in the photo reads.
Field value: 107 mph
